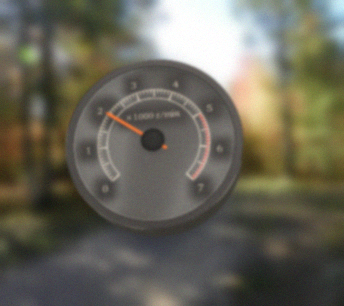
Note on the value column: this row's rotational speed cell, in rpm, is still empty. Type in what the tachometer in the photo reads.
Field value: 2000 rpm
